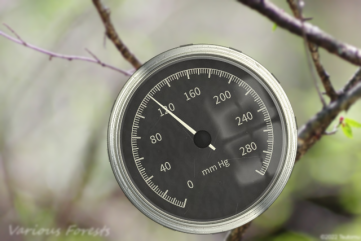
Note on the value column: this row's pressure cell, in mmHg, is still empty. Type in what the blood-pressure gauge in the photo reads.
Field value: 120 mmHg
